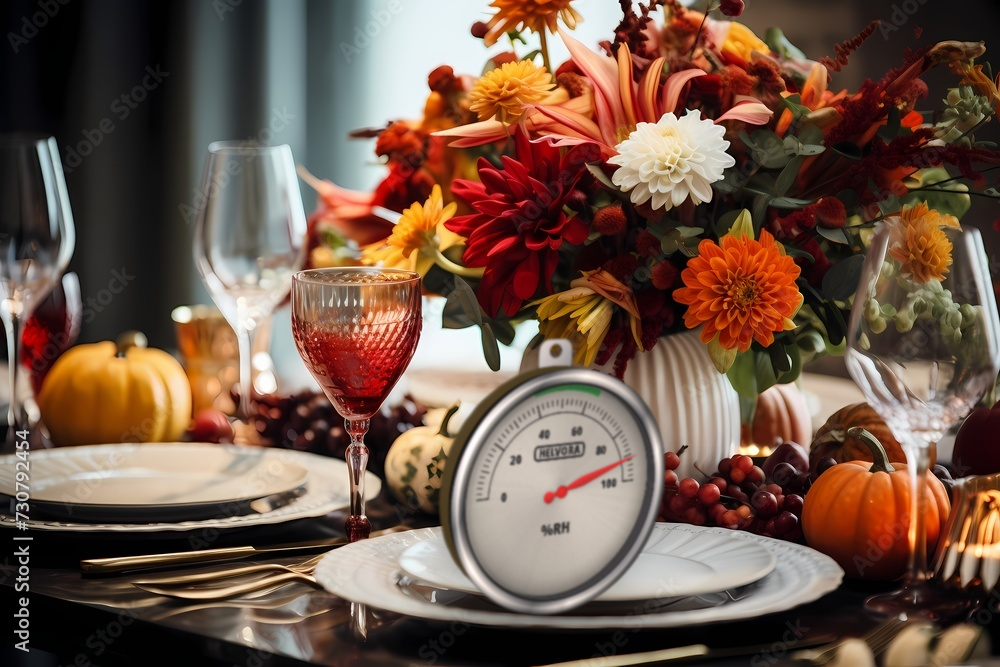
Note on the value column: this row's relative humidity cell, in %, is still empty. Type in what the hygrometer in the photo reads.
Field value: 90 %
